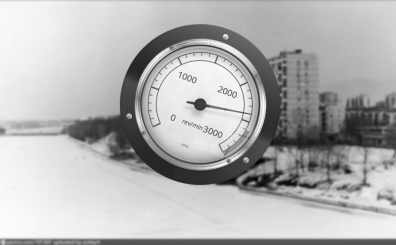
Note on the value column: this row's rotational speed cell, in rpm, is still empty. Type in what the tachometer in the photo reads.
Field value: 2400 rpm
